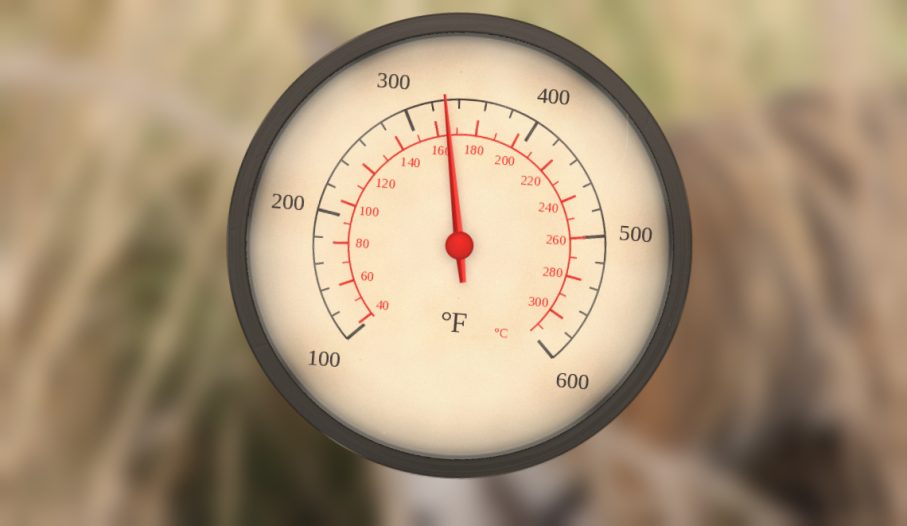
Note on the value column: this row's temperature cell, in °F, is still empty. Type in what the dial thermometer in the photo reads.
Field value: 330 °F
